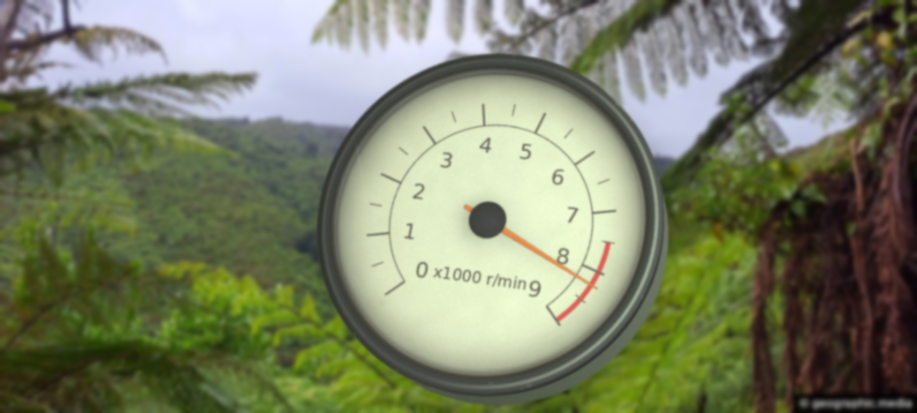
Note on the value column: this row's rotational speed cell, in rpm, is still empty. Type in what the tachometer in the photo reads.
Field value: 8250 rpm
